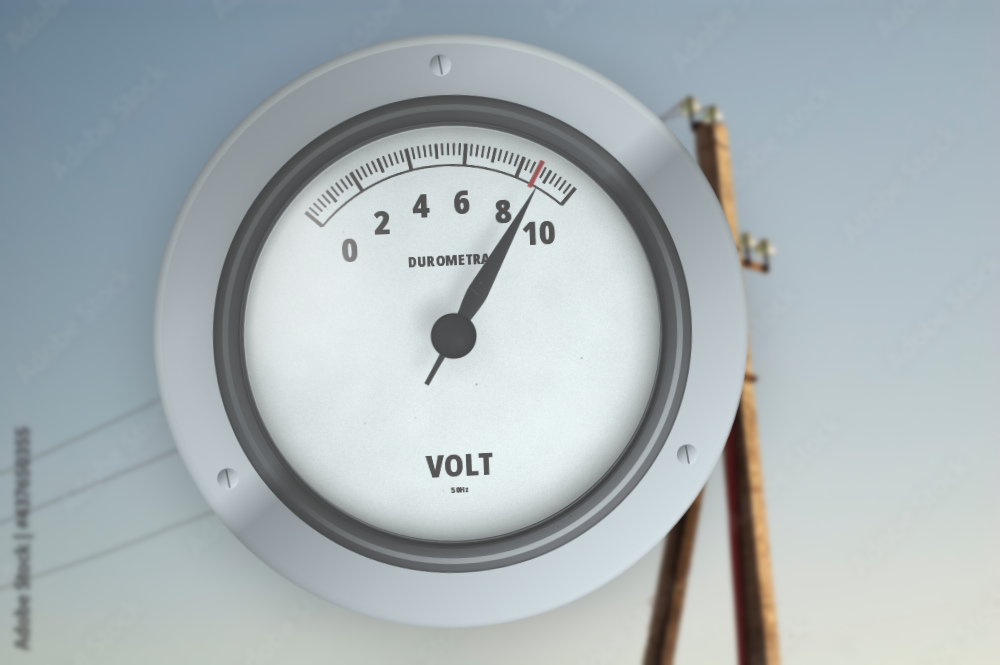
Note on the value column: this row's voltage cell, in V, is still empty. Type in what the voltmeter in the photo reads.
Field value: 8.8 V
